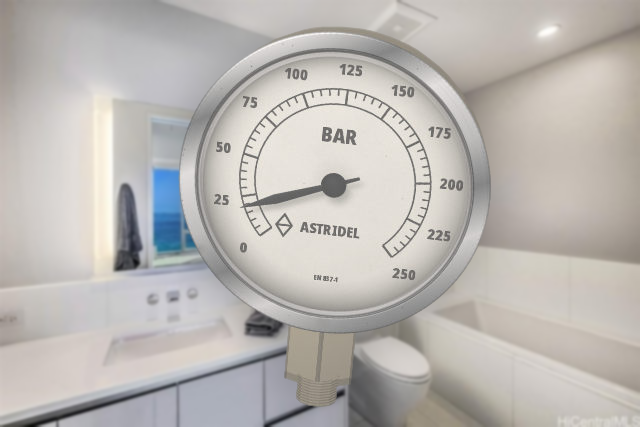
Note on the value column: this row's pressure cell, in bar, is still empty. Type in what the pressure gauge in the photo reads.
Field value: 20 bar
